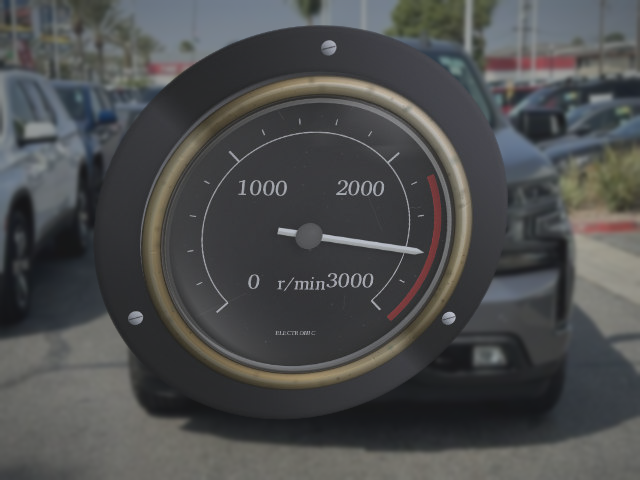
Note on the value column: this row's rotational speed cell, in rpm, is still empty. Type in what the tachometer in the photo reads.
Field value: 2600 rpm
